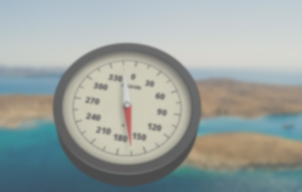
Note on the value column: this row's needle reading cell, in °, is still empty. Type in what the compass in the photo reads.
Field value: 165 °
